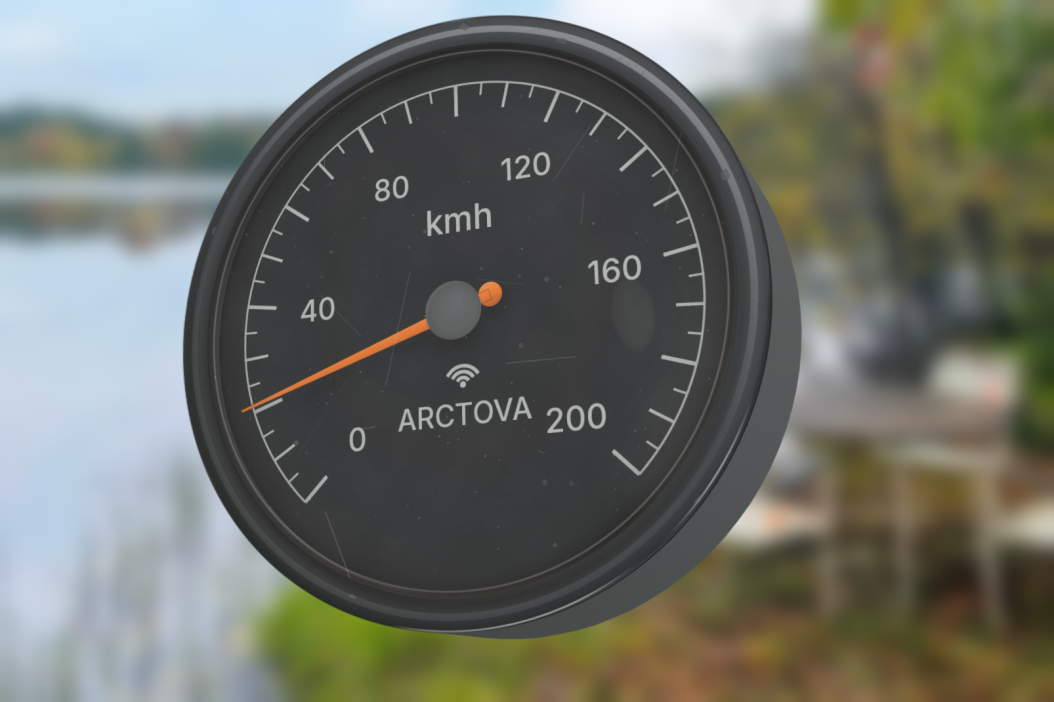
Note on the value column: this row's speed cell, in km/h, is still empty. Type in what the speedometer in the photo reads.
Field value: 20 km/h
